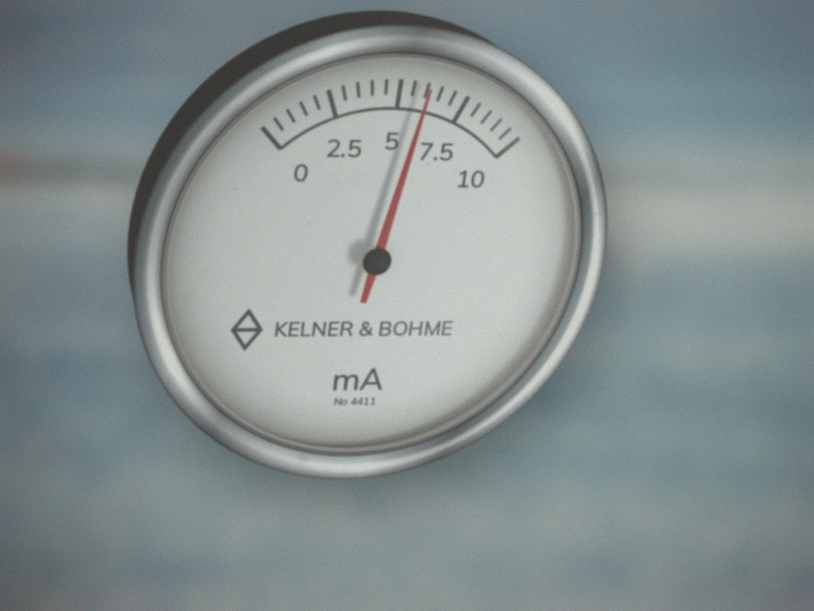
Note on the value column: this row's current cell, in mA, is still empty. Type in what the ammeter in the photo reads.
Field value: 6 mA
